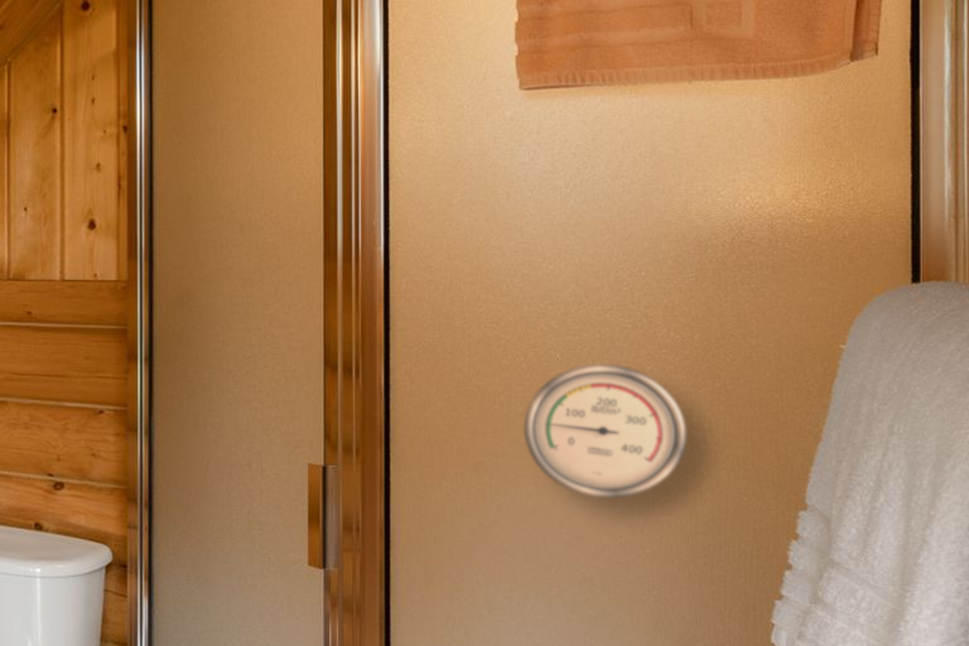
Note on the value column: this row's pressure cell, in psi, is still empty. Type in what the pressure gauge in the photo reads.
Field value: 50 psi
